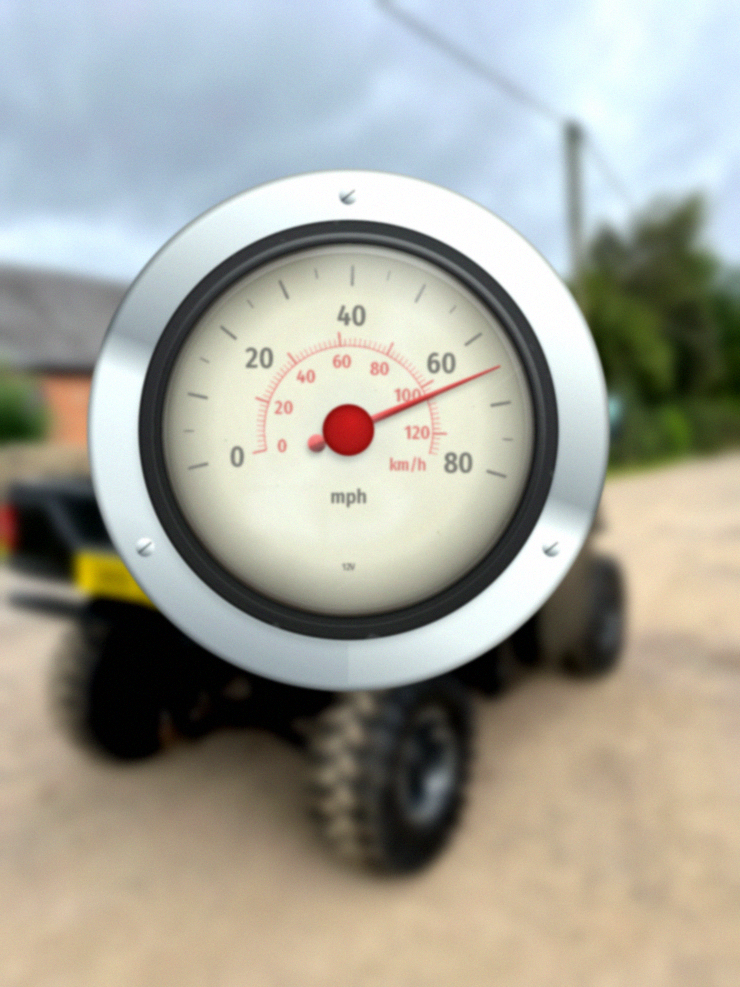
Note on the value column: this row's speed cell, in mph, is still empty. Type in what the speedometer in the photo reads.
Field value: 65 mph
